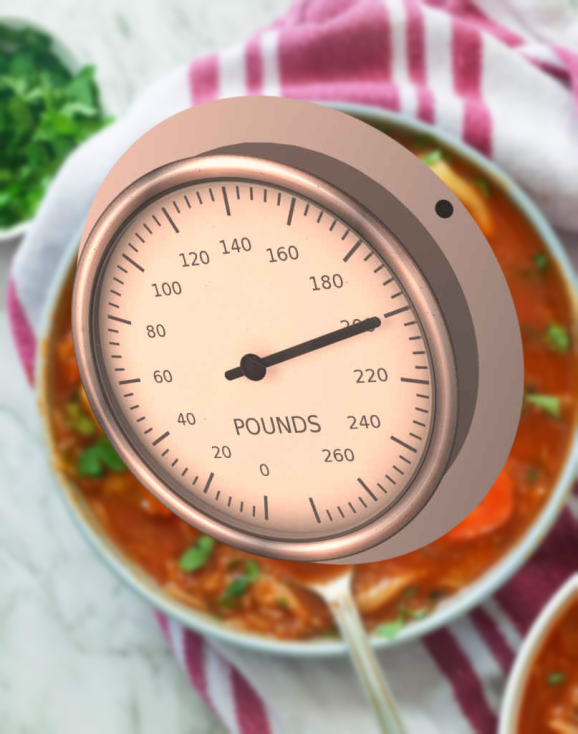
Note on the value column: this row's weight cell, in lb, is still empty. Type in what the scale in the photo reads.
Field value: 200 lb
